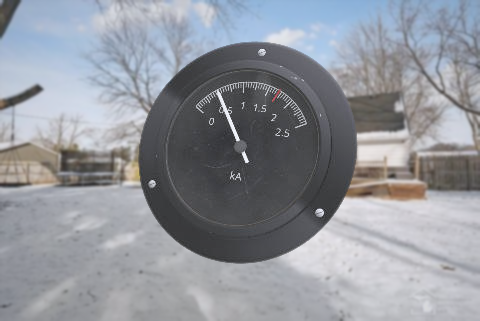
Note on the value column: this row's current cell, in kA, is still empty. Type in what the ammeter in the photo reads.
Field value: 0.5 kA
